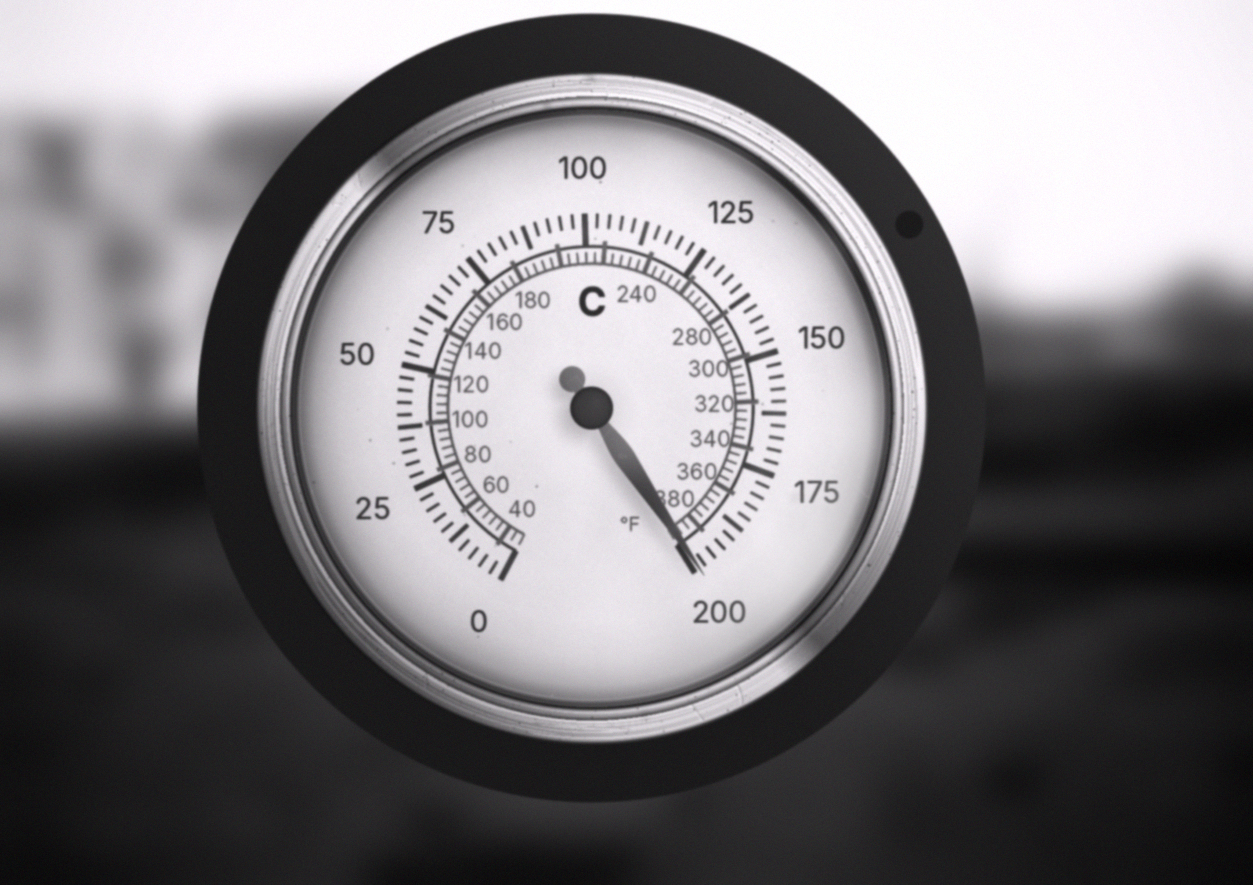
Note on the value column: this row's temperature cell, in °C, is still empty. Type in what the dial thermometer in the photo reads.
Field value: 198.75 °C
